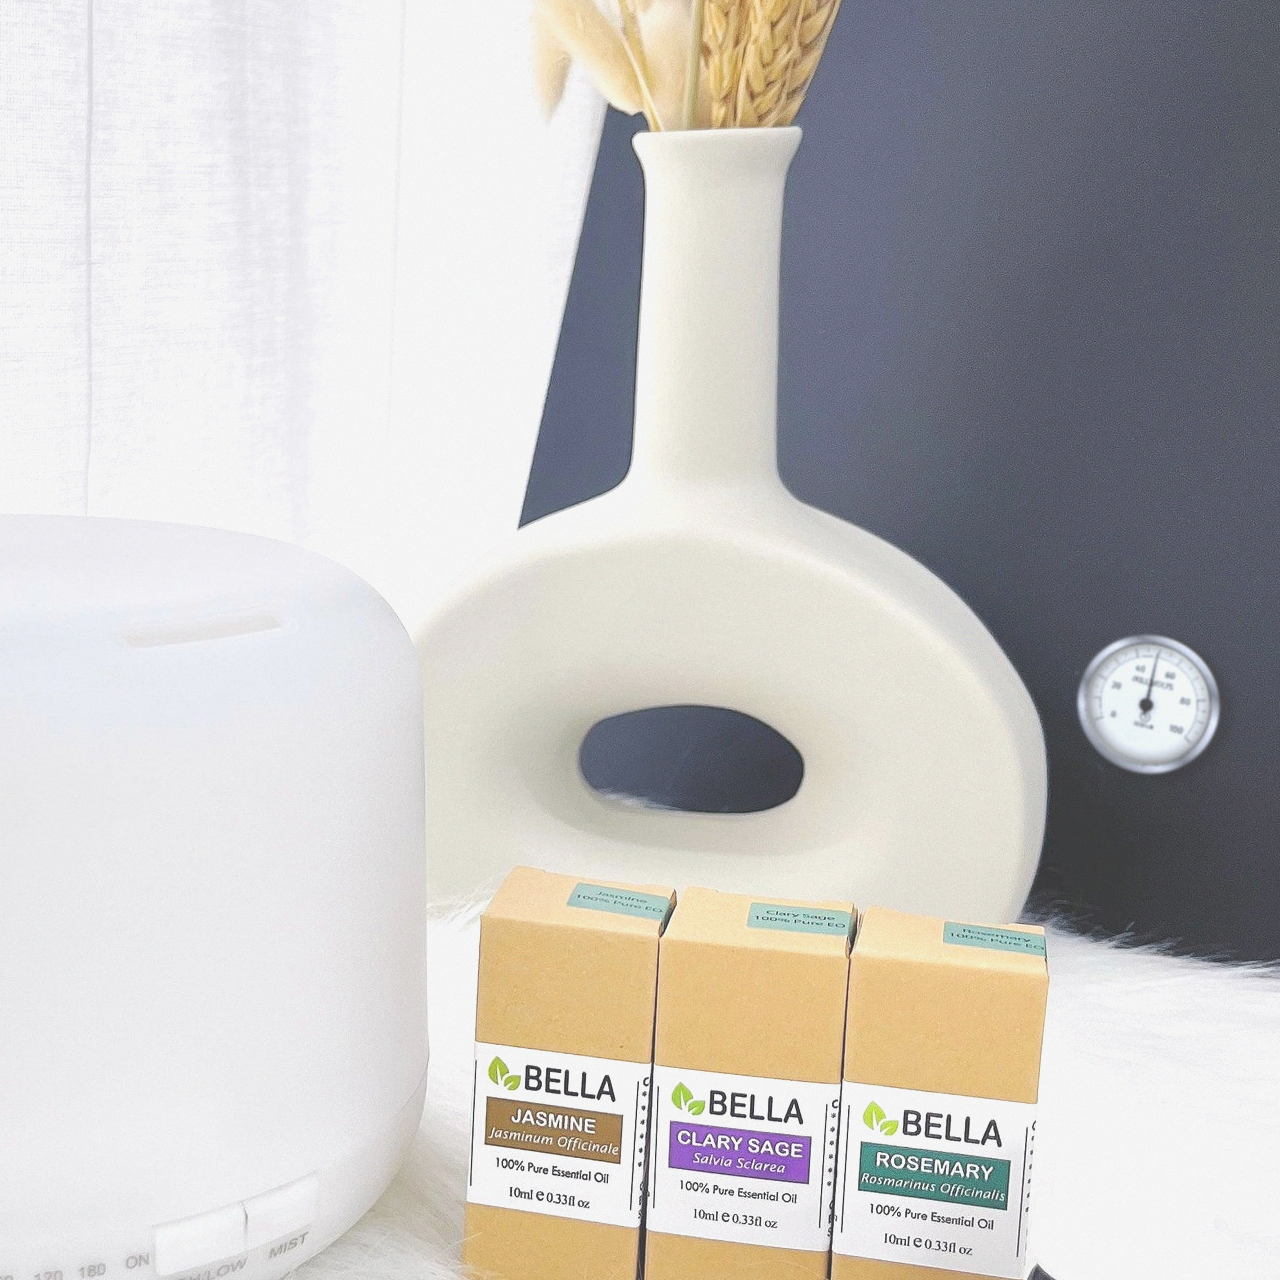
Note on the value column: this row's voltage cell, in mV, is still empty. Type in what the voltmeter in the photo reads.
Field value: 50 mV
